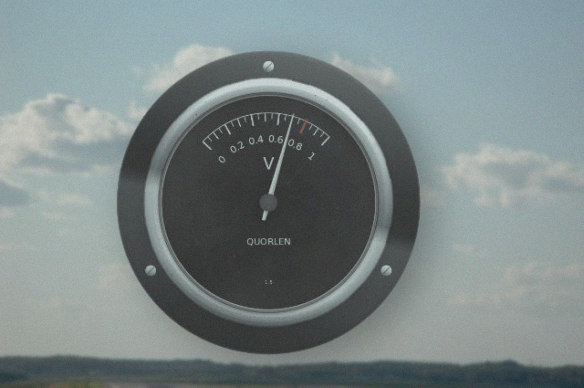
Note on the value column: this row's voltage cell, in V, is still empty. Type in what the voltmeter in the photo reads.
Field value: 0.7 V
